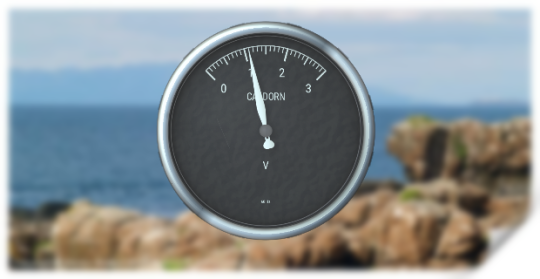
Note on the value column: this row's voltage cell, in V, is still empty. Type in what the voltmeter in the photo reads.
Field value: 1.1 V
